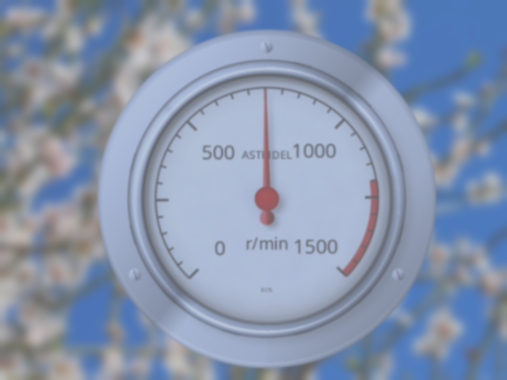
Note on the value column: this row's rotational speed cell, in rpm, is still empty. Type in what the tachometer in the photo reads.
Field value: 750 rpm
